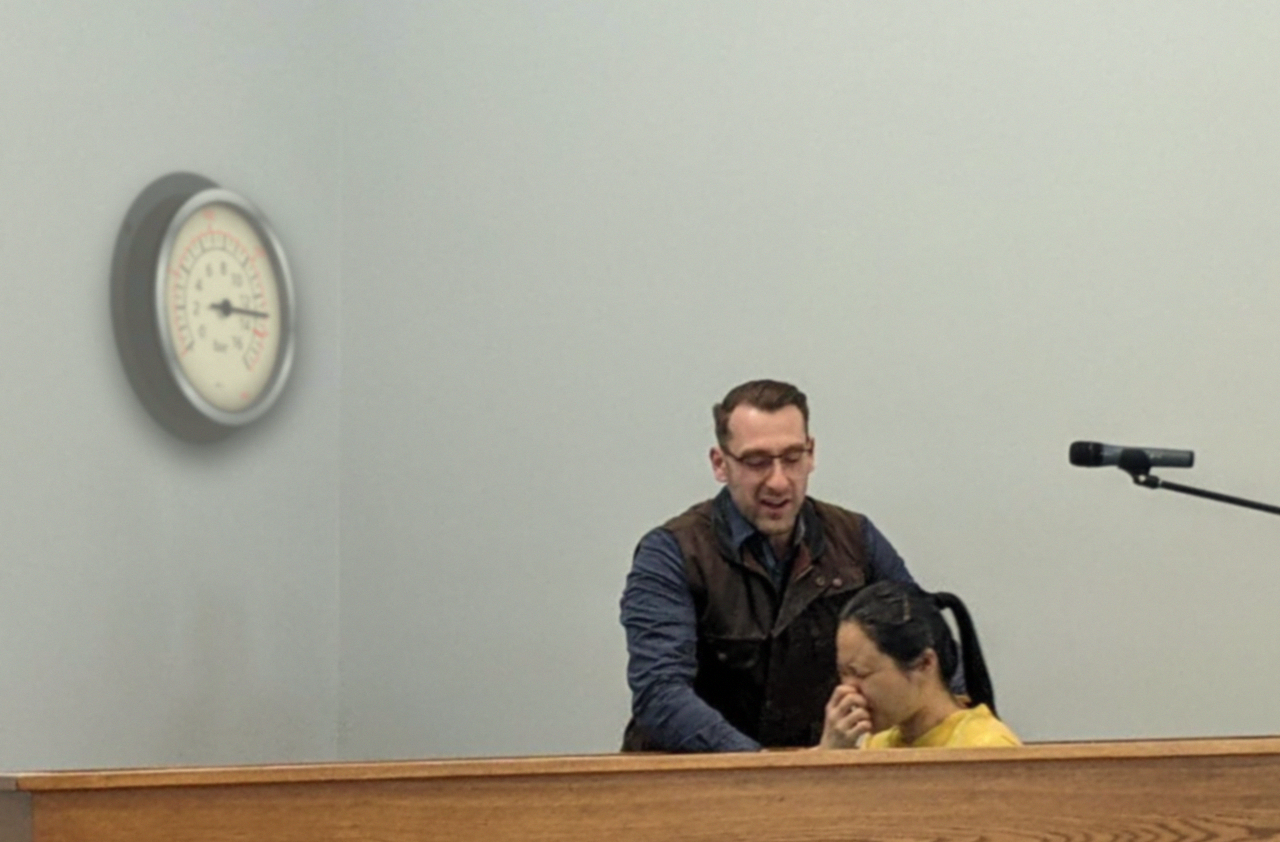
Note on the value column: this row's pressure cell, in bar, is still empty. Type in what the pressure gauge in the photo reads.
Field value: 13 bar
